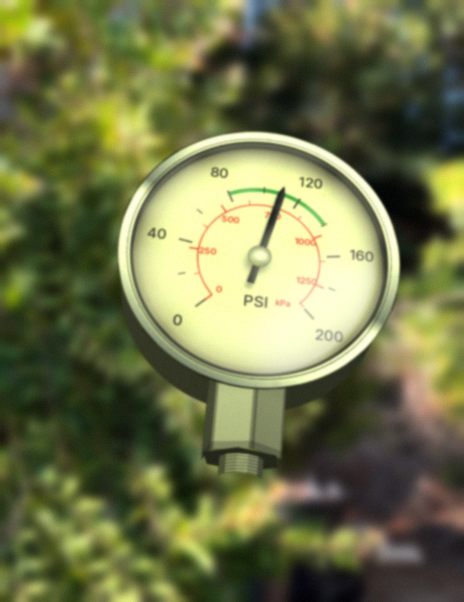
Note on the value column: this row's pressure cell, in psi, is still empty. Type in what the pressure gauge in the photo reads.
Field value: 110 psi
